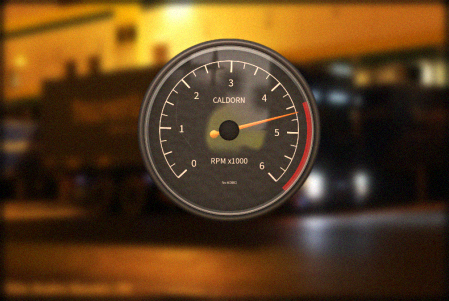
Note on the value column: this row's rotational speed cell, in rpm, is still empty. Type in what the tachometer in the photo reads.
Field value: 4625 rpm
